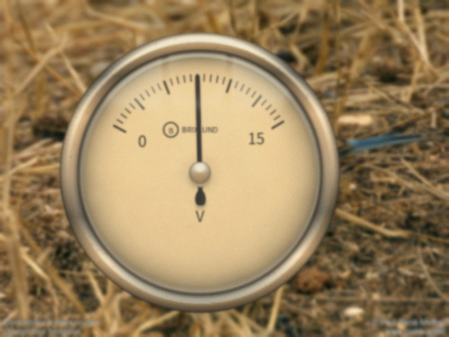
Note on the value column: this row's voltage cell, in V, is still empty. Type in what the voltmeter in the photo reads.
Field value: 7.5 V
